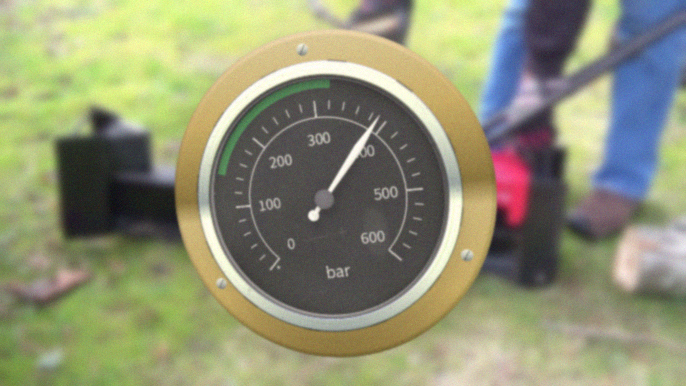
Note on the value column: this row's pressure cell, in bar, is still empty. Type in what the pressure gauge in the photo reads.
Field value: 390 bar
